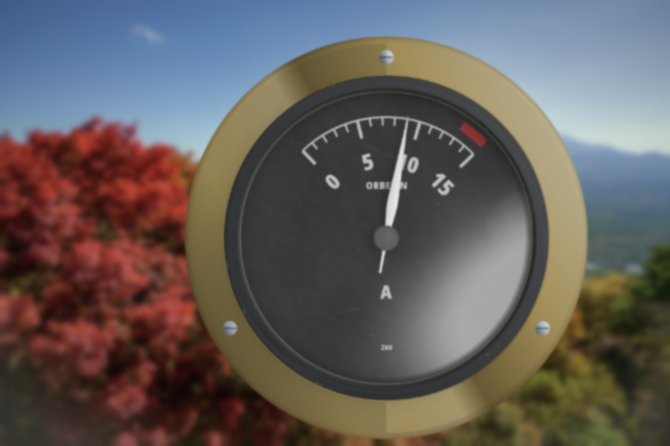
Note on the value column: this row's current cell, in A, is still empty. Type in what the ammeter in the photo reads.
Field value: 9 A
